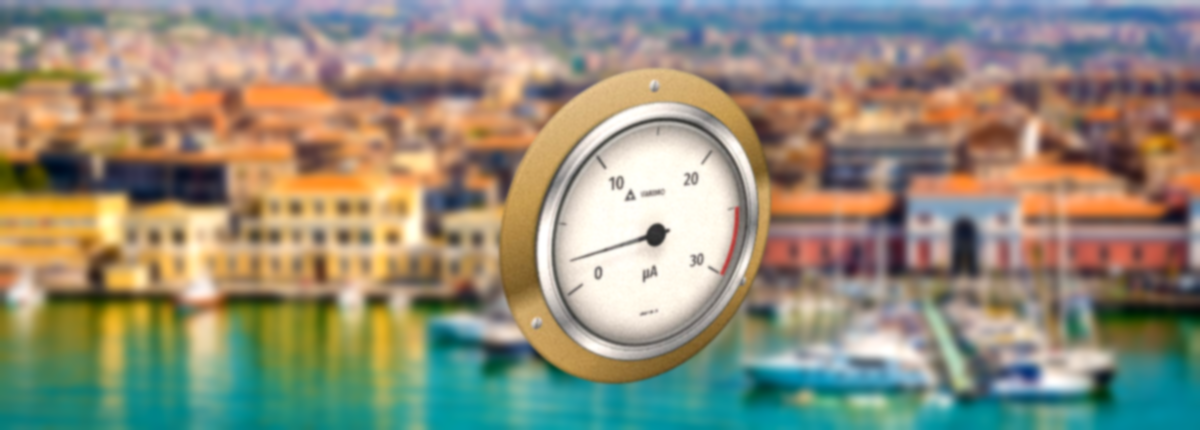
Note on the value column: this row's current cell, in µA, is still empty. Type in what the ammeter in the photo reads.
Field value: 2.5 µA
